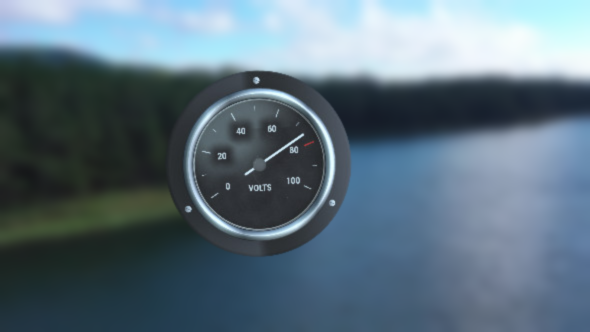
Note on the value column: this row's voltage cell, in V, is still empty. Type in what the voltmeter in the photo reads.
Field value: 75 V
